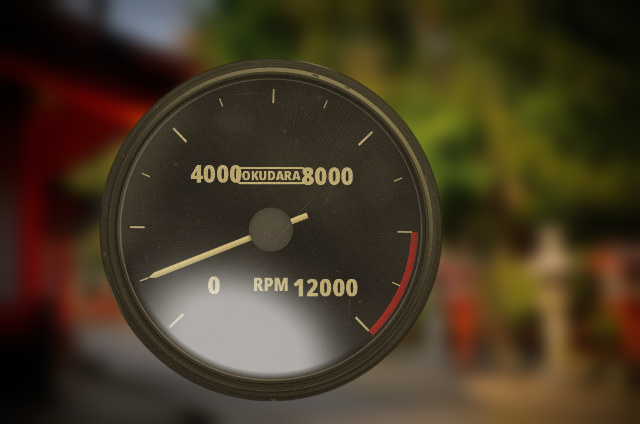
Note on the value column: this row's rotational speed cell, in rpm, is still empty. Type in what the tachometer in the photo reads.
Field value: 1000 rpm
